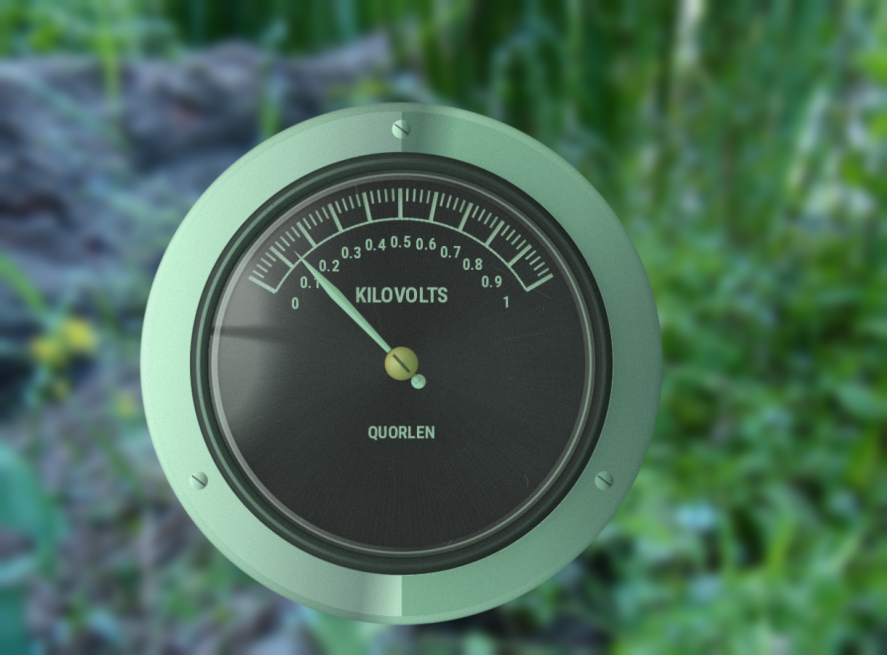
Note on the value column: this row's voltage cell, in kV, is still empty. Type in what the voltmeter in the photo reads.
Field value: 0.14 kV
